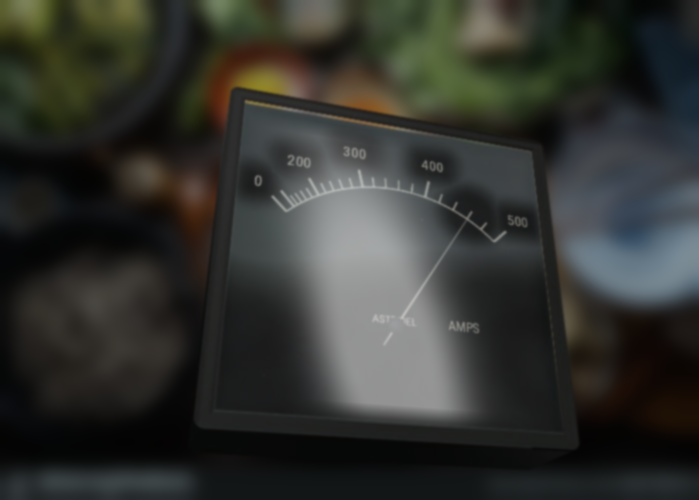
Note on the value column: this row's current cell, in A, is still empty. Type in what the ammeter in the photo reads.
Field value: 460 A
